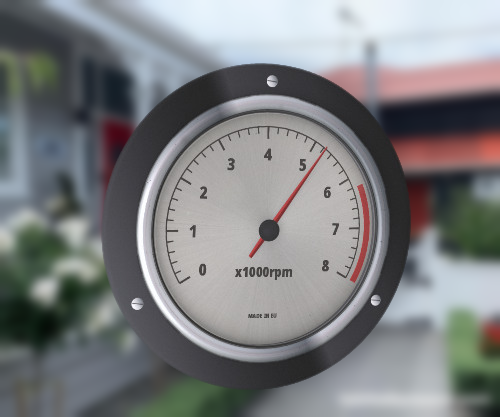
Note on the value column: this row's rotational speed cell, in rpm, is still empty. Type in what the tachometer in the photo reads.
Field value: 5200 rpm
